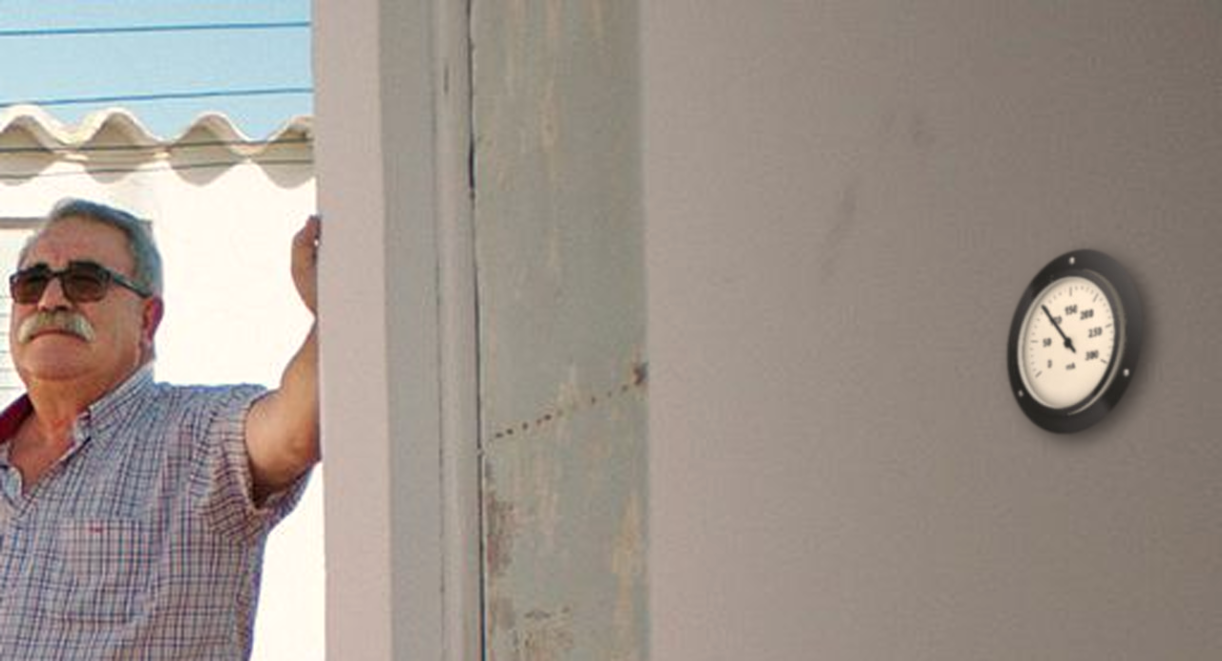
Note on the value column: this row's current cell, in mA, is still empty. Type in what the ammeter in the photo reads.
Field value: 100 mA
